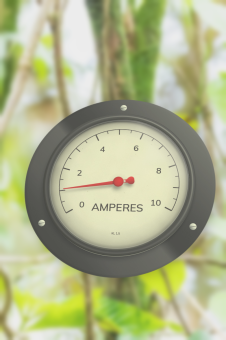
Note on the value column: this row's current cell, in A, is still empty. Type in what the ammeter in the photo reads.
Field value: 1 A
